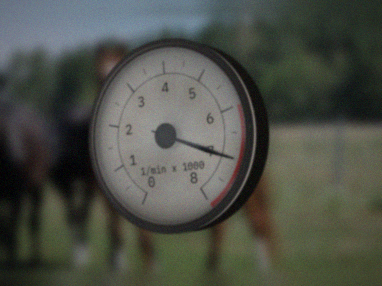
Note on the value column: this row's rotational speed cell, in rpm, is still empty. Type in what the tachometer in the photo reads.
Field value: 7000 rpm
